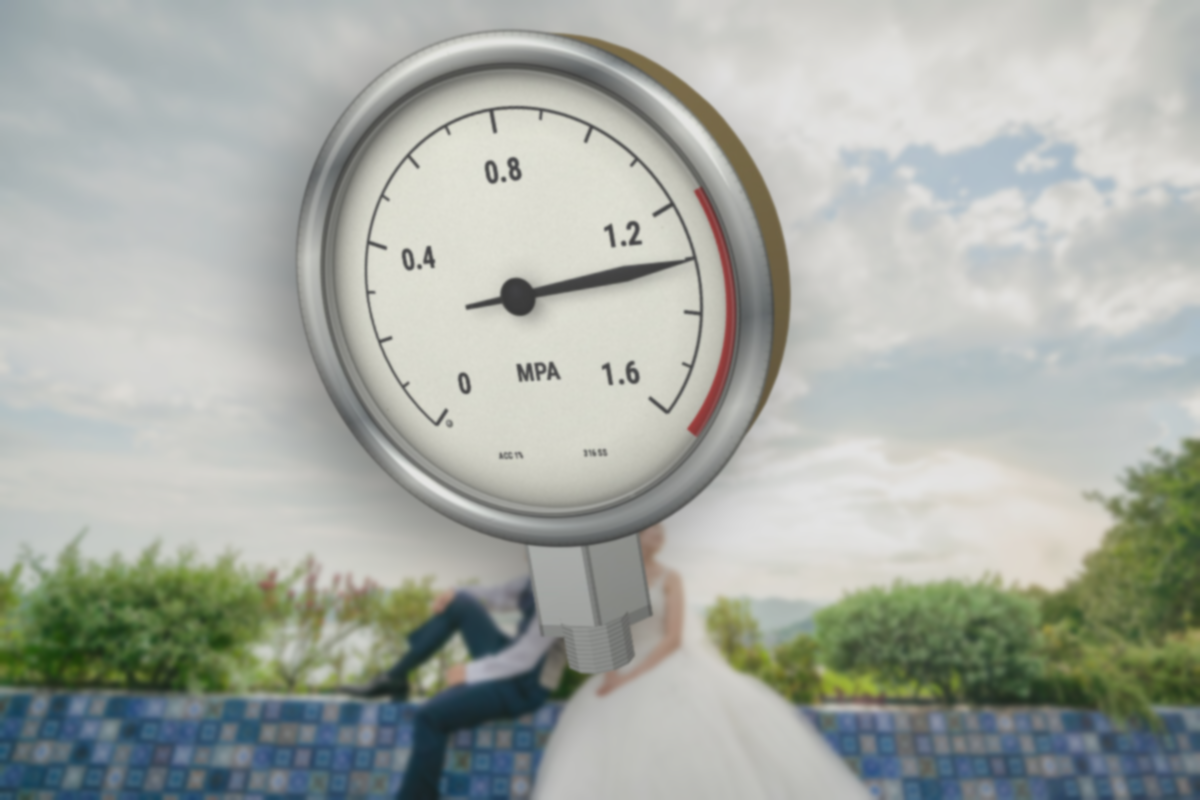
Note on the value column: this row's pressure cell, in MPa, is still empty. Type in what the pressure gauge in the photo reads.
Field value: 1.3 MPa
